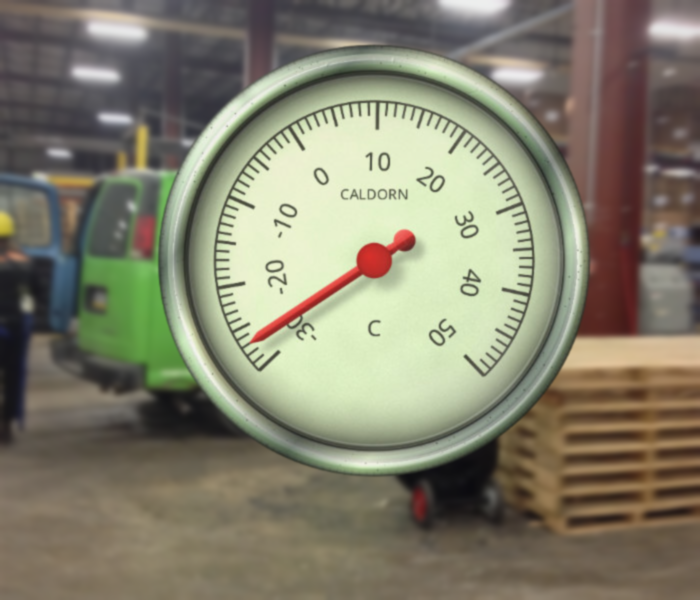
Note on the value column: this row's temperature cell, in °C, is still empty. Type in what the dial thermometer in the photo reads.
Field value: -27 °C
